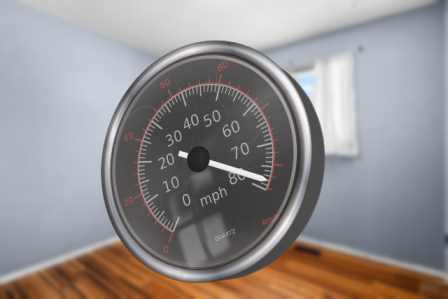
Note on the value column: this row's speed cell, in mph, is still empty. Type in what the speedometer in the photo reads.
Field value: 78 mph
